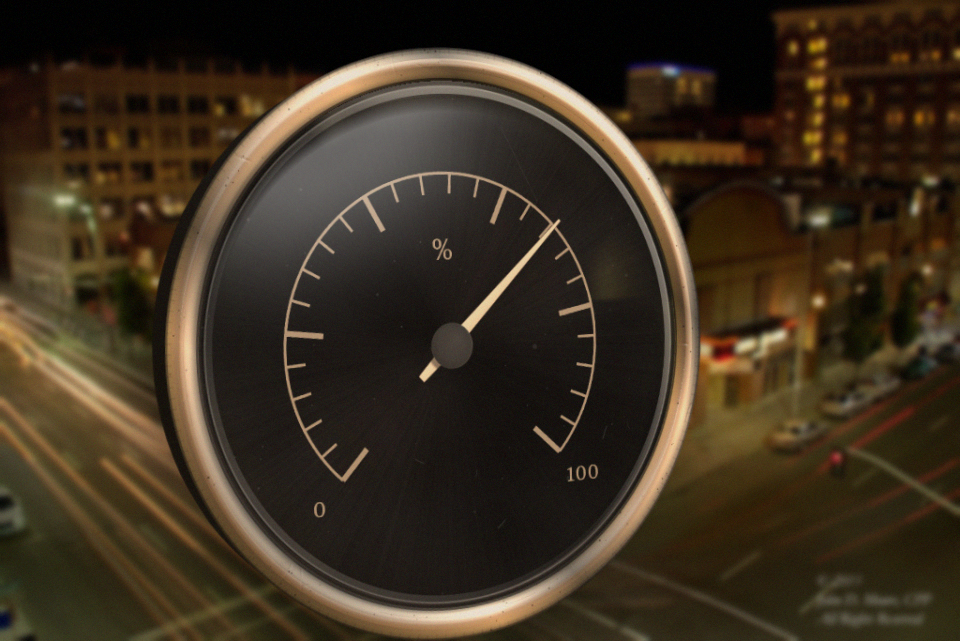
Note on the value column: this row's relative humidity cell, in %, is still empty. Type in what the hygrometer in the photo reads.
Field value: 68 %
